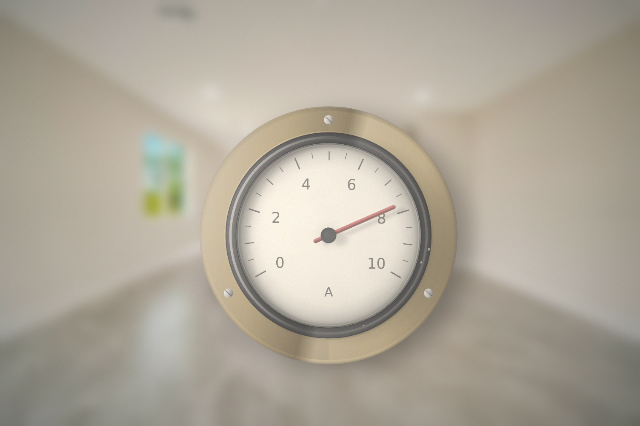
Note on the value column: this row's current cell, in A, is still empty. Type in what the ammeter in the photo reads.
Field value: 7.75 A
